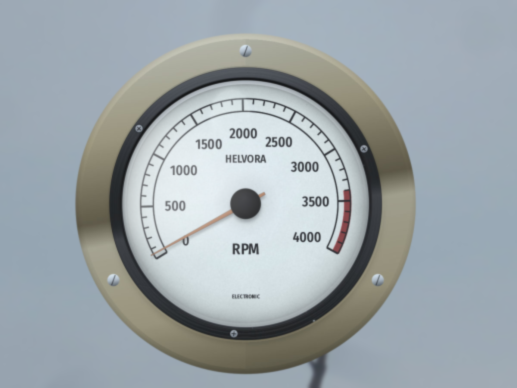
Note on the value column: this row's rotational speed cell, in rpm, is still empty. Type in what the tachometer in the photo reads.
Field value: 50 rpm
